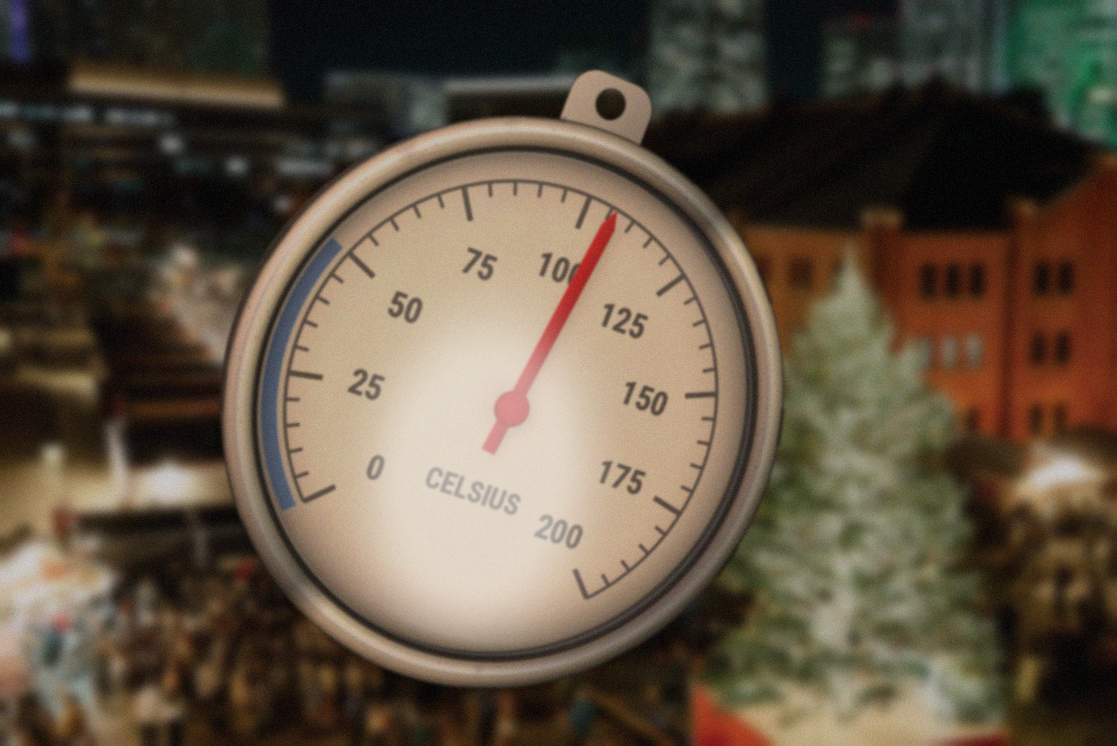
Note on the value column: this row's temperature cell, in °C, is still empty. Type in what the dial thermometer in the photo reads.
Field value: 105 °C
